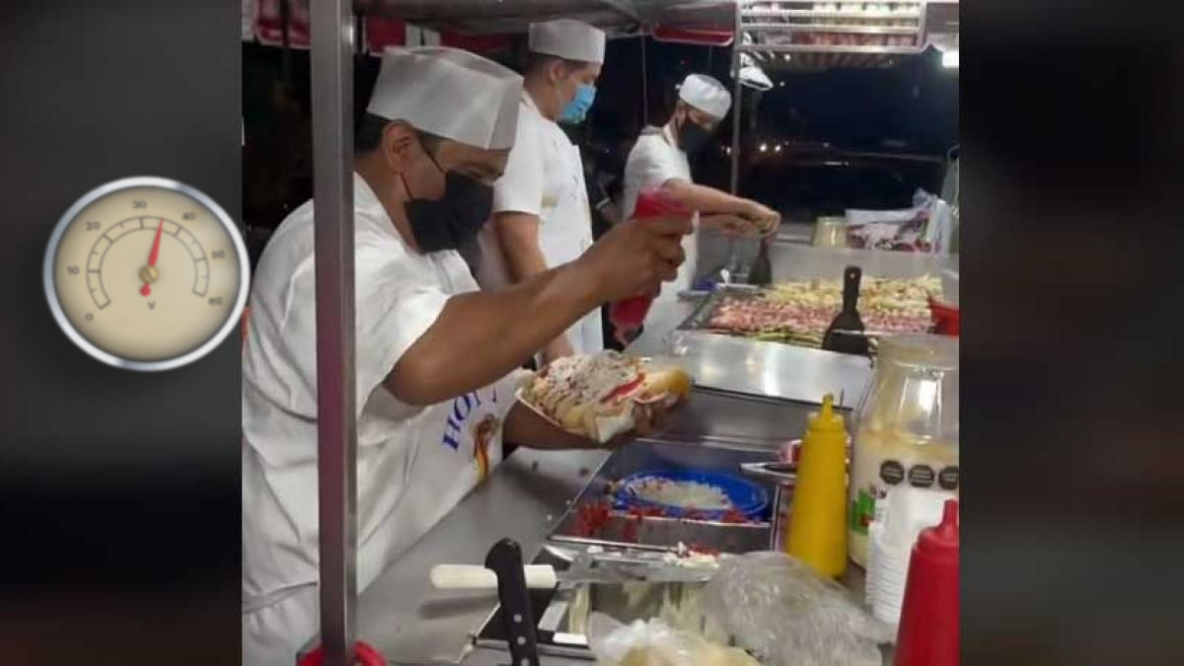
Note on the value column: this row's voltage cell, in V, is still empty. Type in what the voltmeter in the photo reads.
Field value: 35 V
